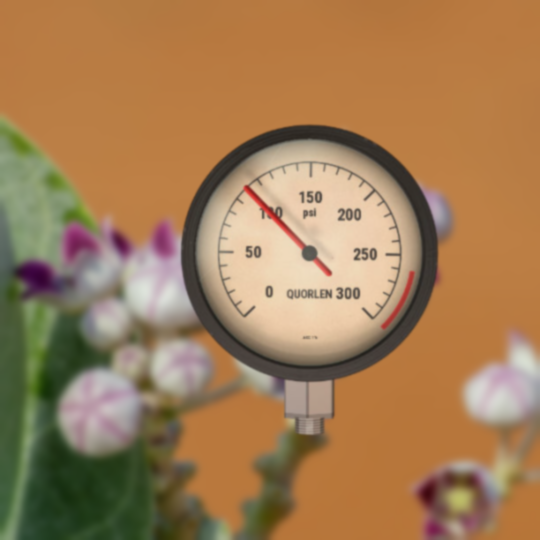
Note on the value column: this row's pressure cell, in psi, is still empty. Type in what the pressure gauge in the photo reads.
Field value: 100 psi
